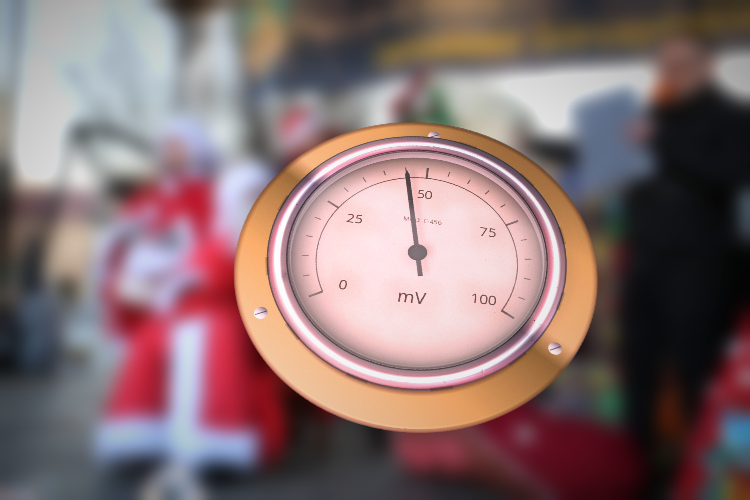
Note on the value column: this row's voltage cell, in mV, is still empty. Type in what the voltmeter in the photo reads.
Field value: 45 mV
